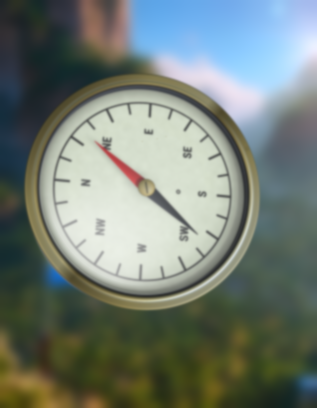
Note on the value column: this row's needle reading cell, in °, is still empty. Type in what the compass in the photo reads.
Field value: 37.5 °
